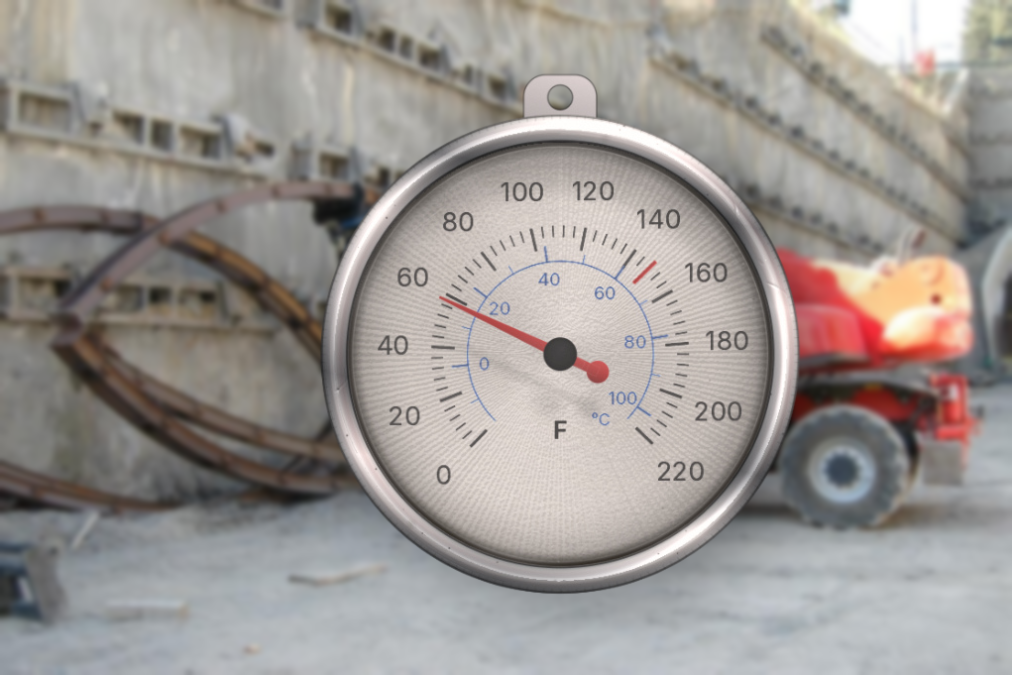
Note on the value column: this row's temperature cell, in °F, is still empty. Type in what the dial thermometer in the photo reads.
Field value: 58 °F
